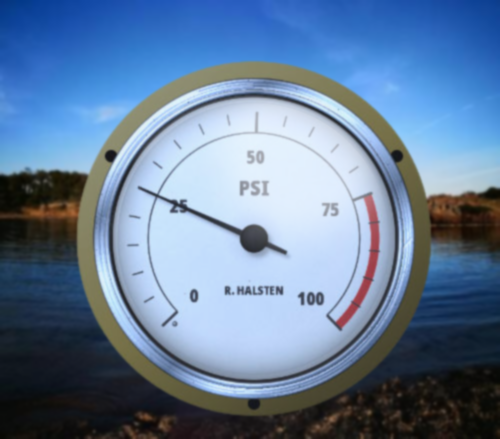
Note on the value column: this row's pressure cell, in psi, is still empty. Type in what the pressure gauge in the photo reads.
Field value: 25 psi
